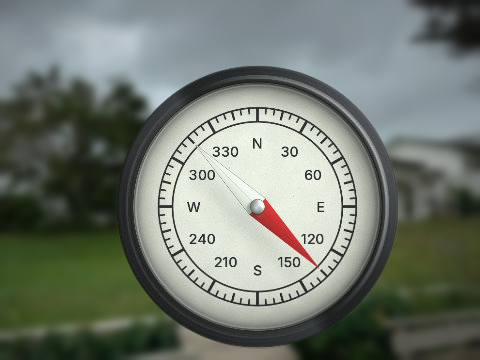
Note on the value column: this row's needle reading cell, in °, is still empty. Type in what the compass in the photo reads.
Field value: 135 °
